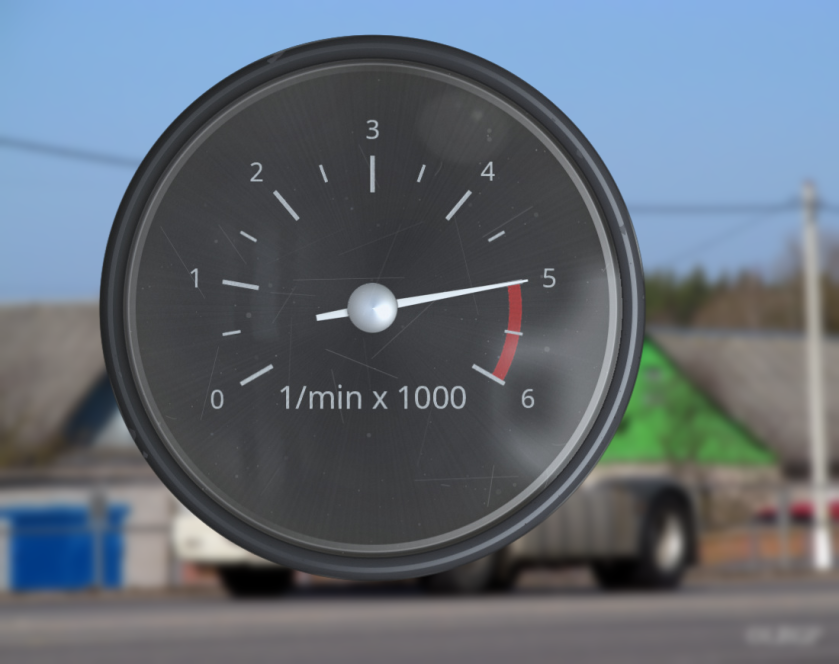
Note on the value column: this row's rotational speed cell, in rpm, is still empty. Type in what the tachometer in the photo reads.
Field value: 5000 rpm
